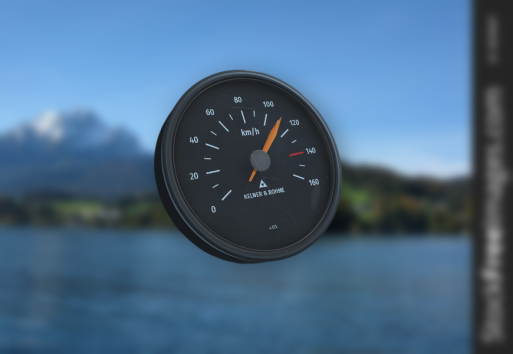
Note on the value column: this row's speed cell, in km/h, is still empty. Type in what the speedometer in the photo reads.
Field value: 110 km/h
